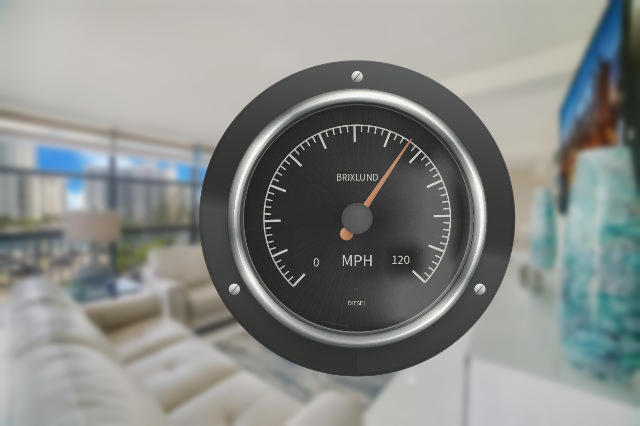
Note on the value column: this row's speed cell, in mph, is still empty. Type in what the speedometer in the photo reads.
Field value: 76 mph
